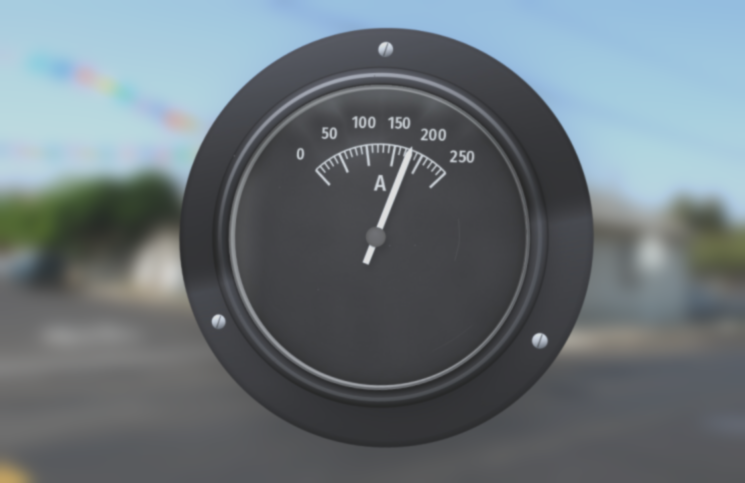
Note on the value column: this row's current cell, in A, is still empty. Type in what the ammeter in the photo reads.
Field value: 180 A
